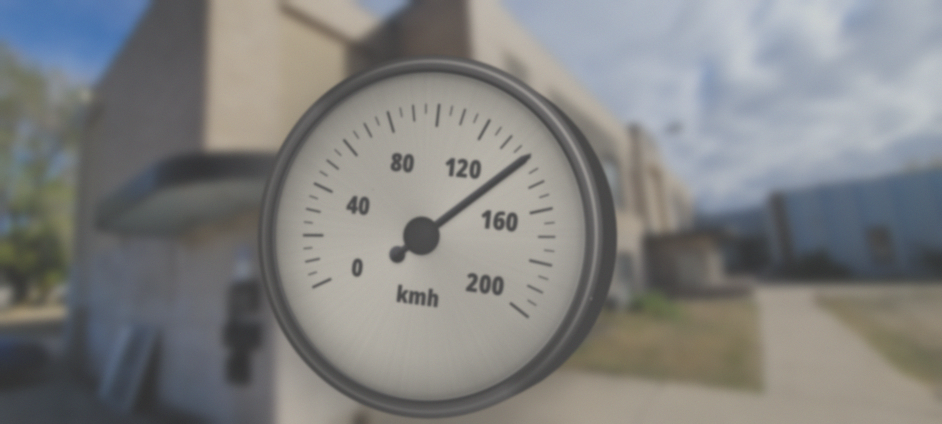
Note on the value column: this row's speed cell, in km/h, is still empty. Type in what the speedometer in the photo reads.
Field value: 140 km/h
